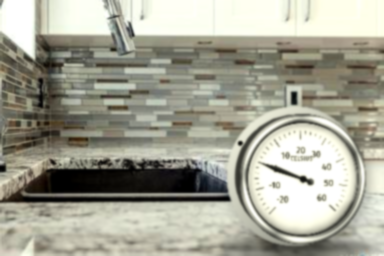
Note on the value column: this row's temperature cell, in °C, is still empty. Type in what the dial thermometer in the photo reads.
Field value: 0 °C
